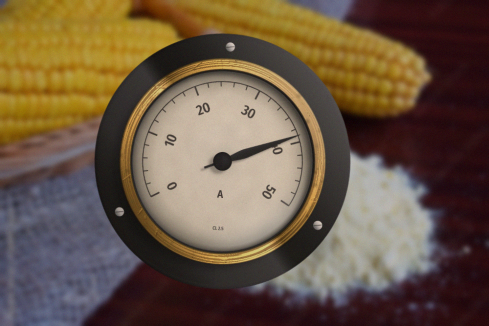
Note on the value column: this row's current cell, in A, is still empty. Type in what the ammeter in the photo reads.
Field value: 39 A
